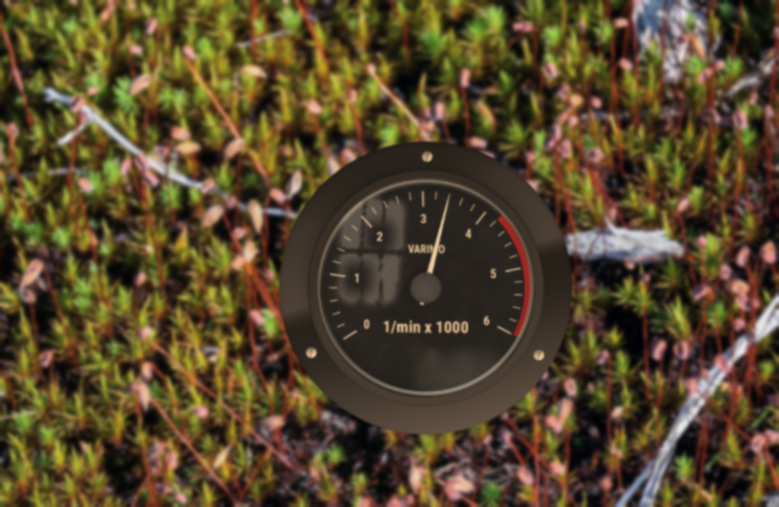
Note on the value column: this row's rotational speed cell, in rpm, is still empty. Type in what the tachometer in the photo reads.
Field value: 3400 rpm
